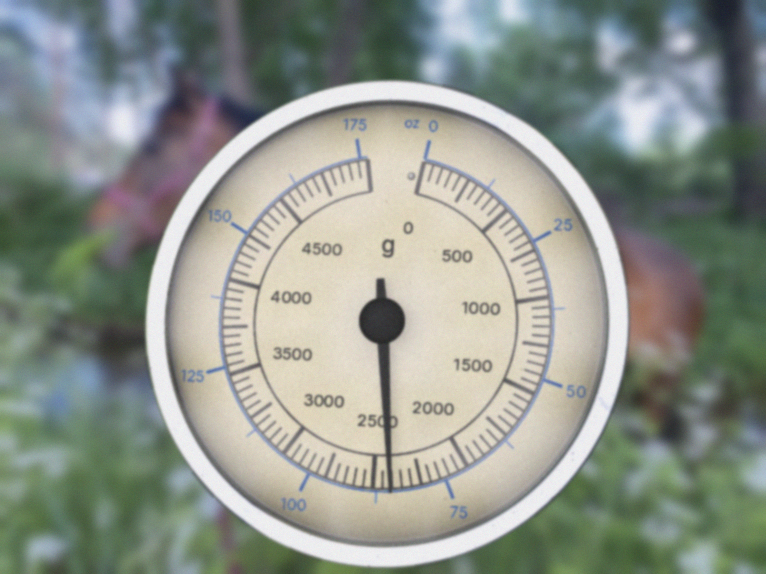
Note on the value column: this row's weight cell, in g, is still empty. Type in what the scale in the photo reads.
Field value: 2400 g
